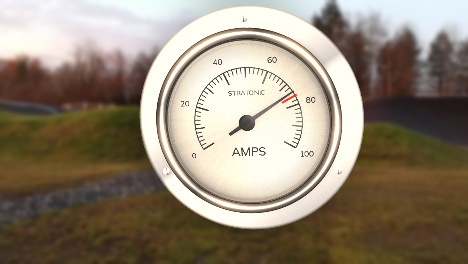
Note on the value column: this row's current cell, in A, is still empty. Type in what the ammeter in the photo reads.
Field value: 74 A
